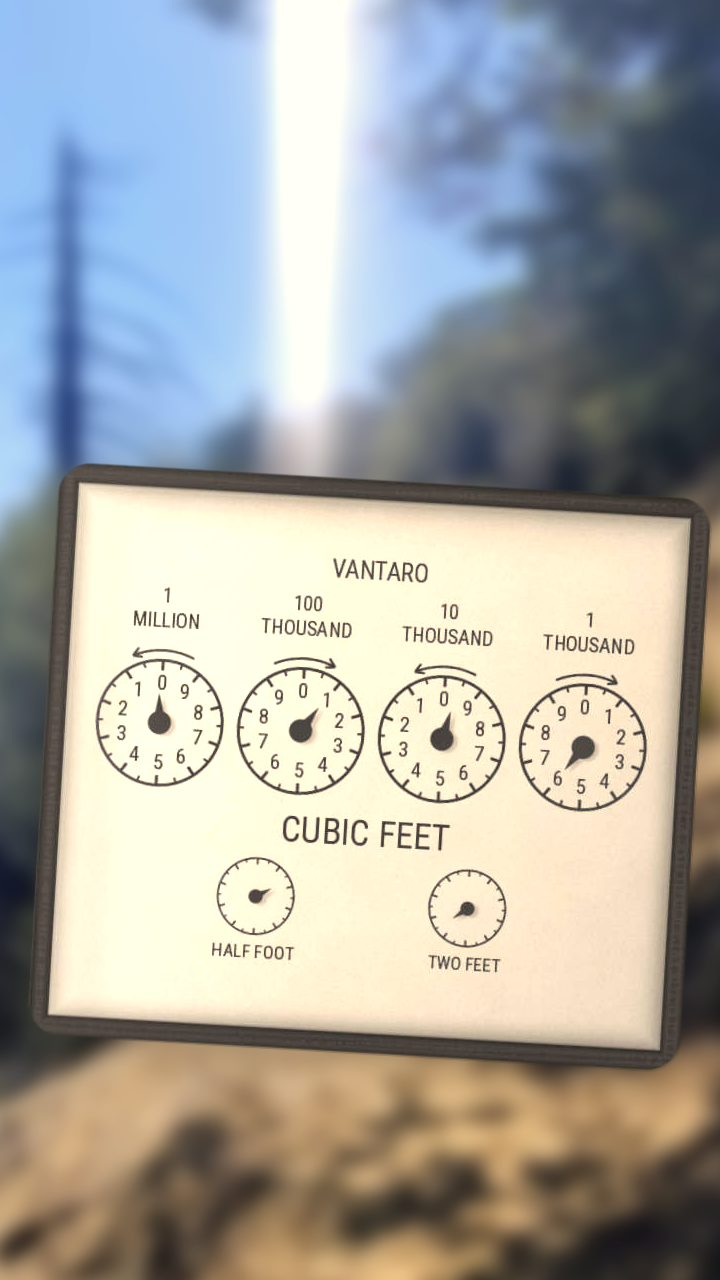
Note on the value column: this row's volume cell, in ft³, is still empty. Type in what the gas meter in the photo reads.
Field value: 9600 ft³
